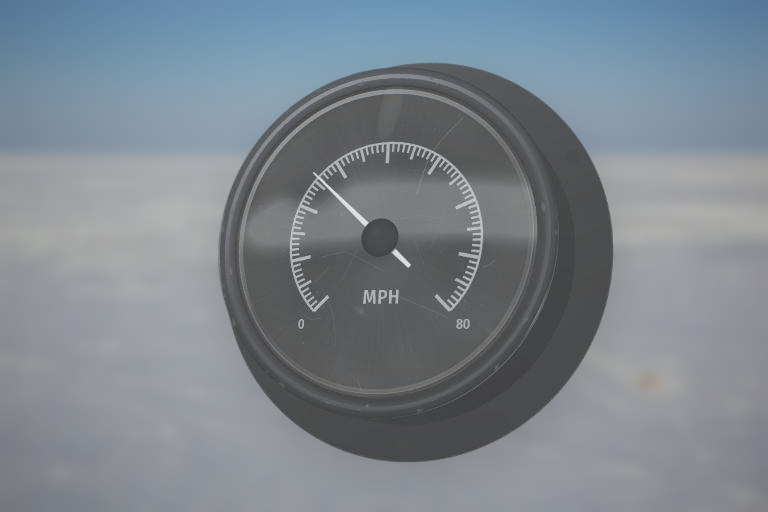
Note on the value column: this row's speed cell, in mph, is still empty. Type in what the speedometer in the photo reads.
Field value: 26 mph
